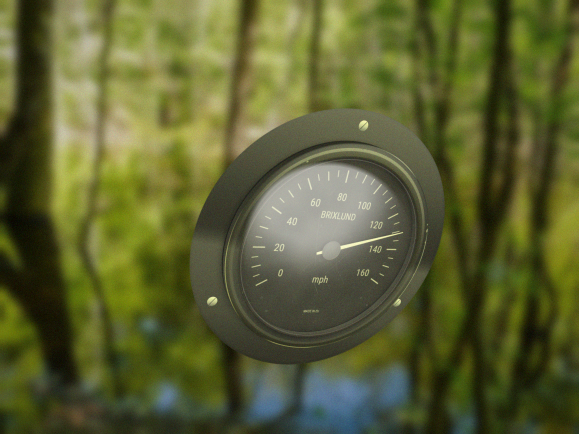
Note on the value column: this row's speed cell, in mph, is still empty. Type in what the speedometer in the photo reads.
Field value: 130 mph
